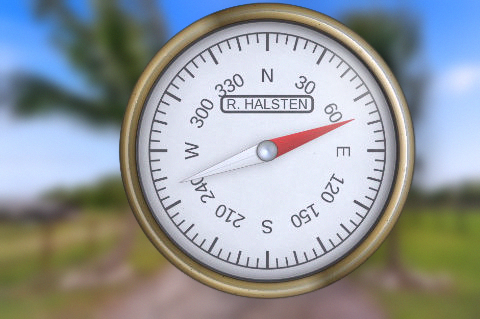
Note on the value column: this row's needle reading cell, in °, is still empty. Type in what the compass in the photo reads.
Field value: 70 °
